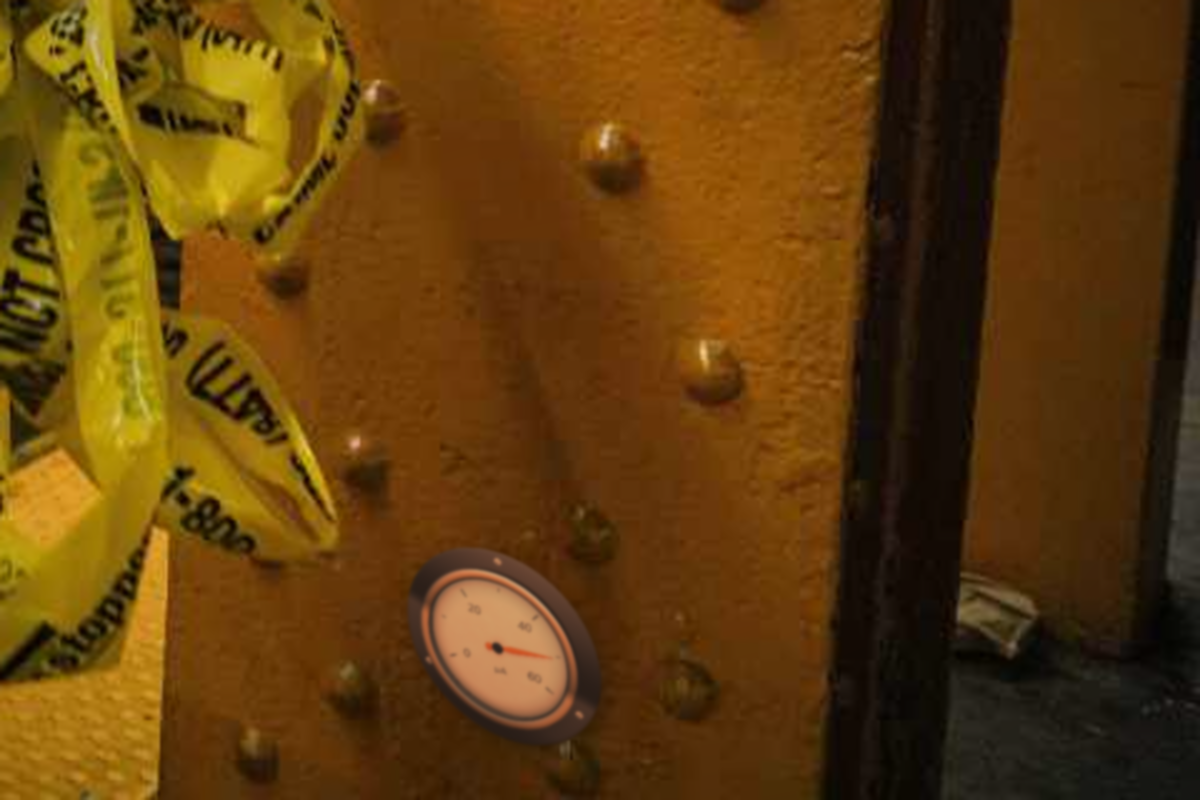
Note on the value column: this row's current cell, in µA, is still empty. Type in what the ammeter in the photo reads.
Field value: 50 µA
